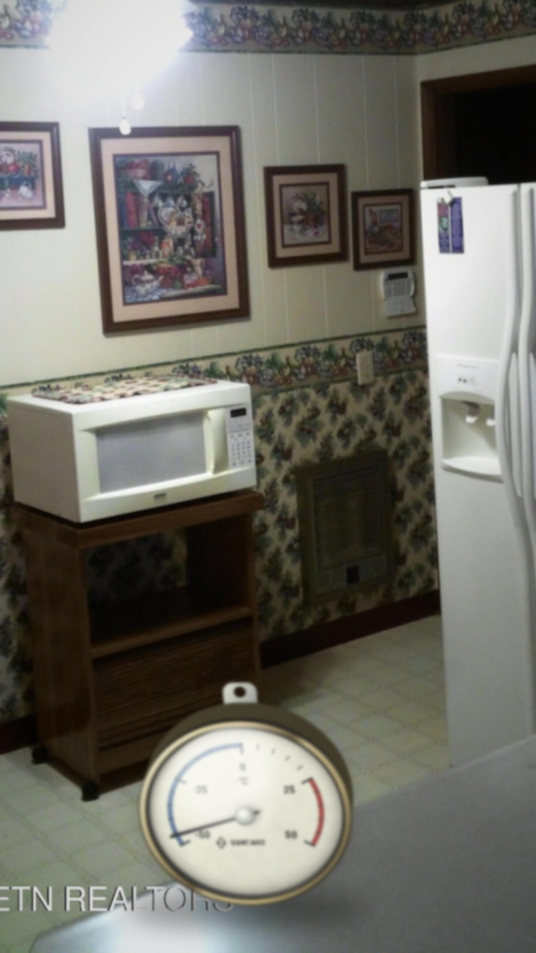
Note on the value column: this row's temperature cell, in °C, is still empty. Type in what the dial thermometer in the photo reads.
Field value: -45 °C
